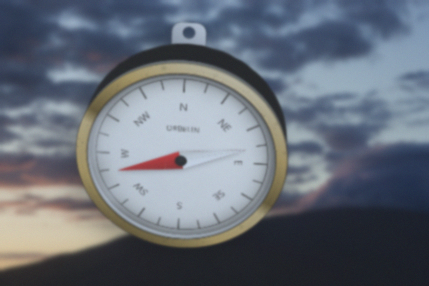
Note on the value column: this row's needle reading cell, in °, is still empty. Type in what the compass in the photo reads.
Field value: 255 °
